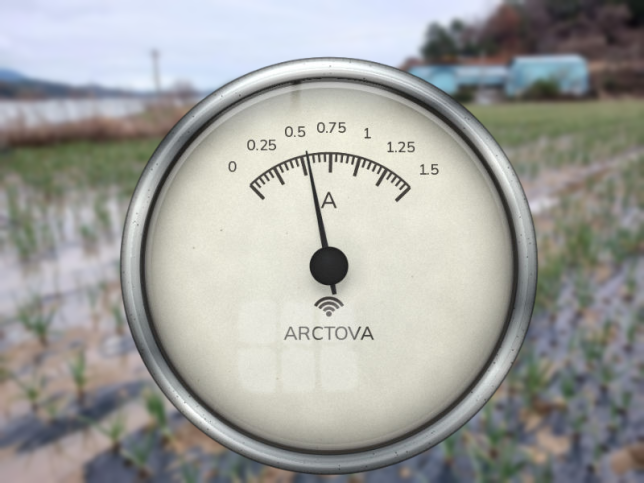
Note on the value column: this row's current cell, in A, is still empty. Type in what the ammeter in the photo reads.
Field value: 0.55 A
